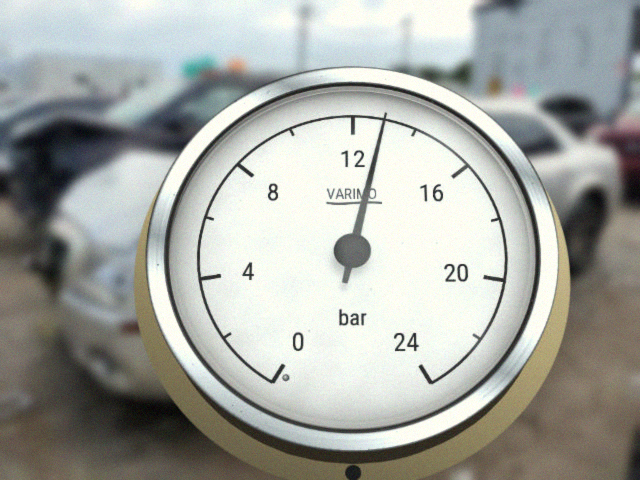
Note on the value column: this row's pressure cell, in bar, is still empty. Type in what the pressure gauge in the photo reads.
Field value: 13 bar
